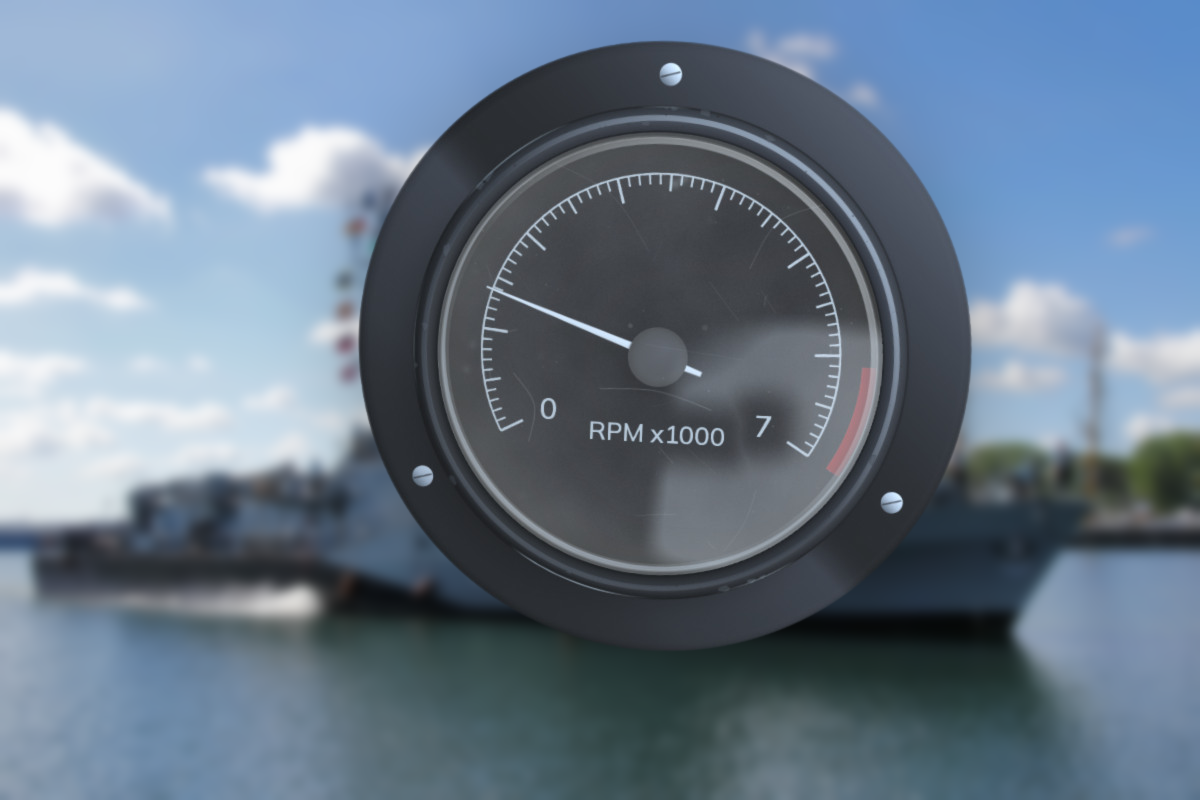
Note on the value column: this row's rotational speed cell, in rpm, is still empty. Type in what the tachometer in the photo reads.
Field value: 1400 rpm
